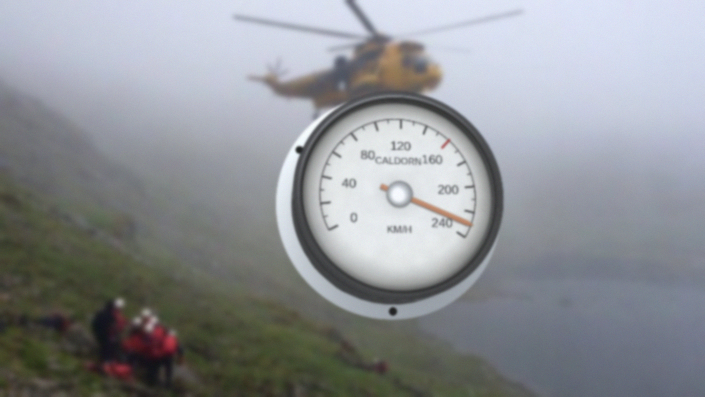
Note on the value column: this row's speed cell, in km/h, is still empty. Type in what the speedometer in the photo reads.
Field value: 230 km/h
